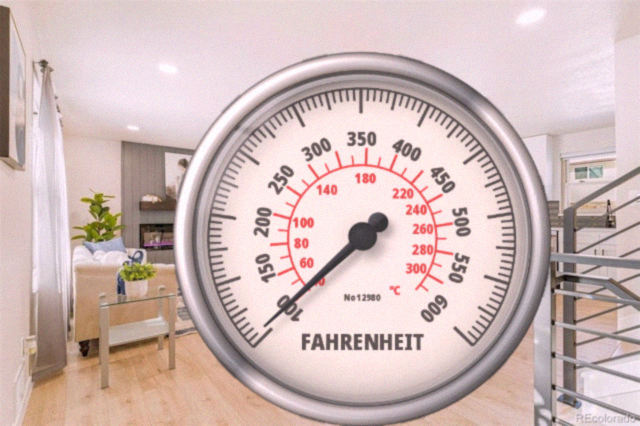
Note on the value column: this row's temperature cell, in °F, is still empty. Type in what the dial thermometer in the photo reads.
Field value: 105 °F
